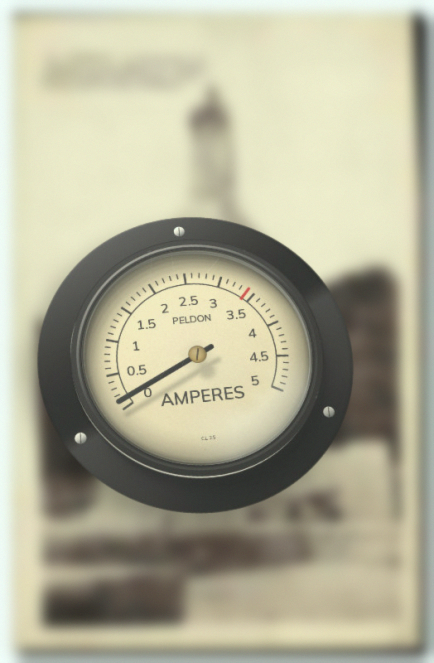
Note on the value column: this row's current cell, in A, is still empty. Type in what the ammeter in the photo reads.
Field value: 0.1 A
